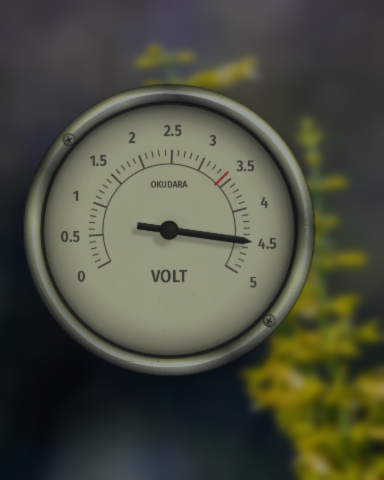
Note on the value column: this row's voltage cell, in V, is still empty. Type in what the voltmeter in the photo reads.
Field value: 4.5 V
